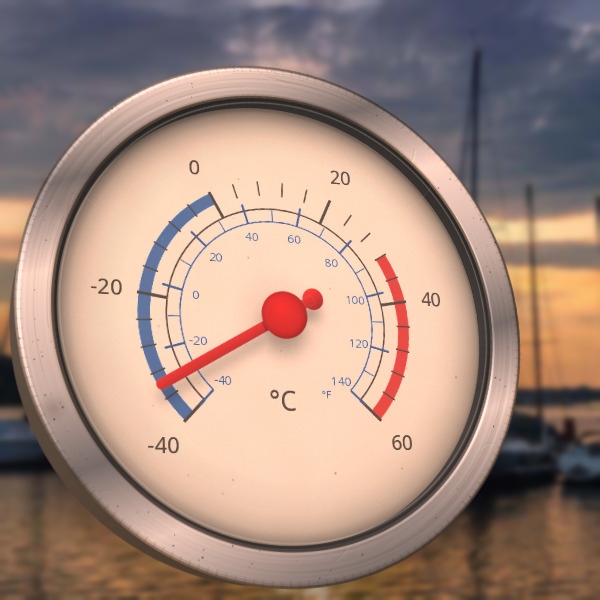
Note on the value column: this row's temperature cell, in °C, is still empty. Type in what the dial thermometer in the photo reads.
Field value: -34 °C
